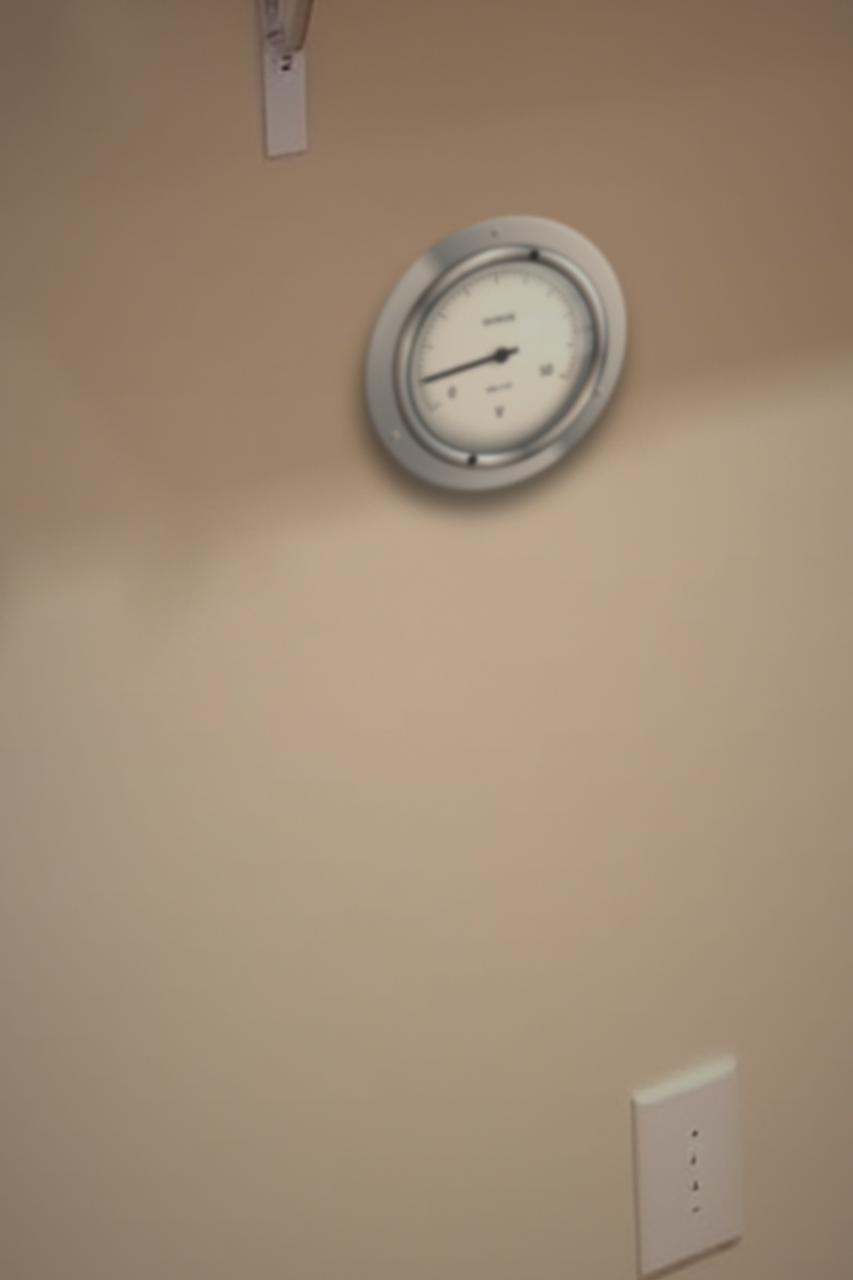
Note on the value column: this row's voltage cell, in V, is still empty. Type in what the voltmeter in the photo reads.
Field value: 5 V
